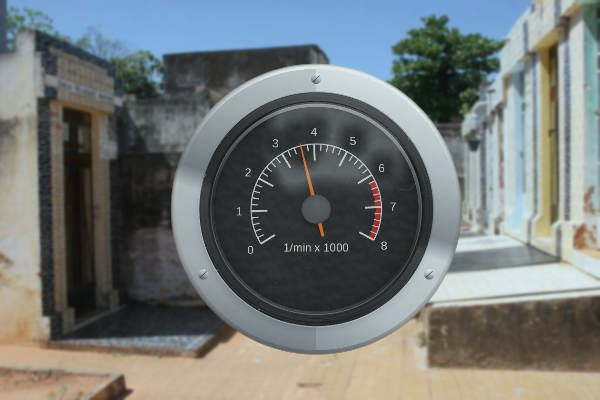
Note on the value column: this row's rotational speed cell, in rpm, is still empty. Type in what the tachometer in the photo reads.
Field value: 3600 rpm
